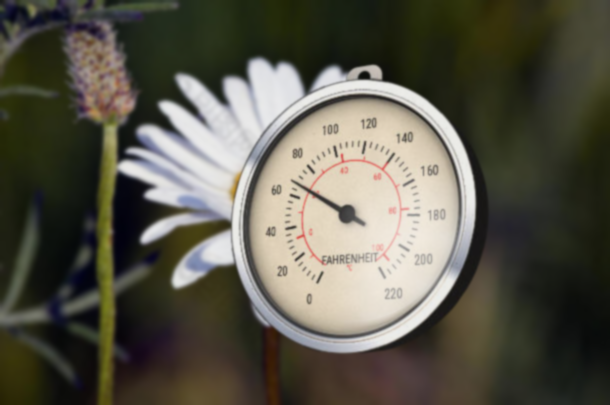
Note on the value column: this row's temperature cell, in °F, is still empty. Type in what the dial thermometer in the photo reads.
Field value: 68 °F
